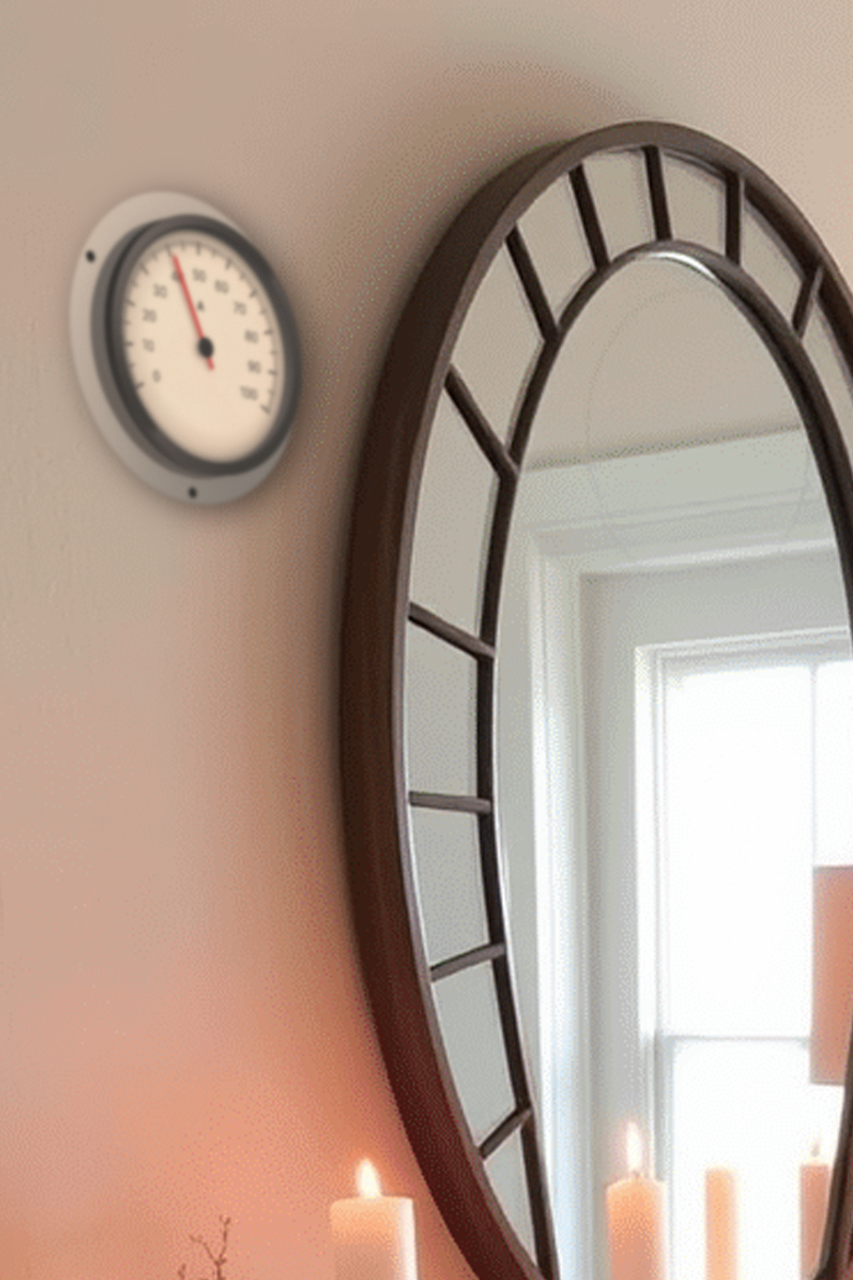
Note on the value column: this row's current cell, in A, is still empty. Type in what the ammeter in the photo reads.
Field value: 40 A
